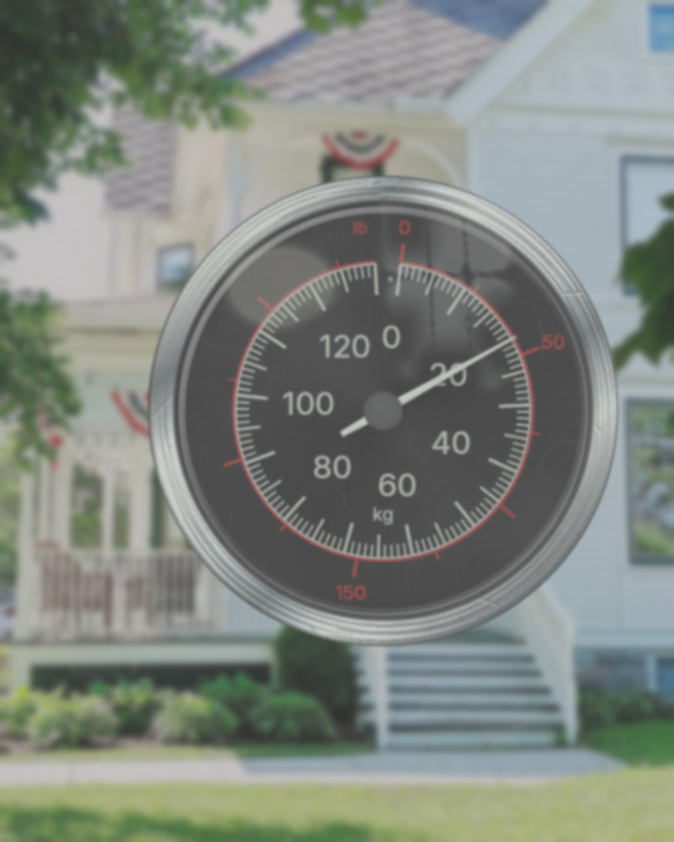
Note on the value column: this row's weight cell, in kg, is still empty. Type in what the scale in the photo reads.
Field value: 20 kg
